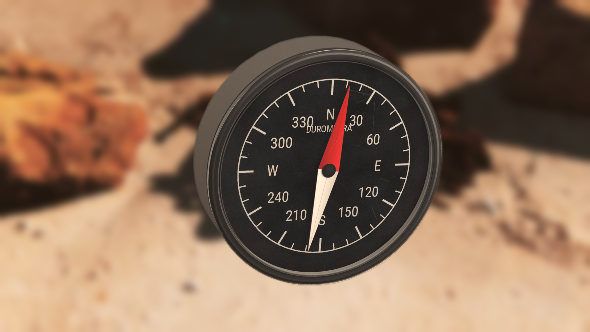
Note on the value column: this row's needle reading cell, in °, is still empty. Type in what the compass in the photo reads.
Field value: 10 °
